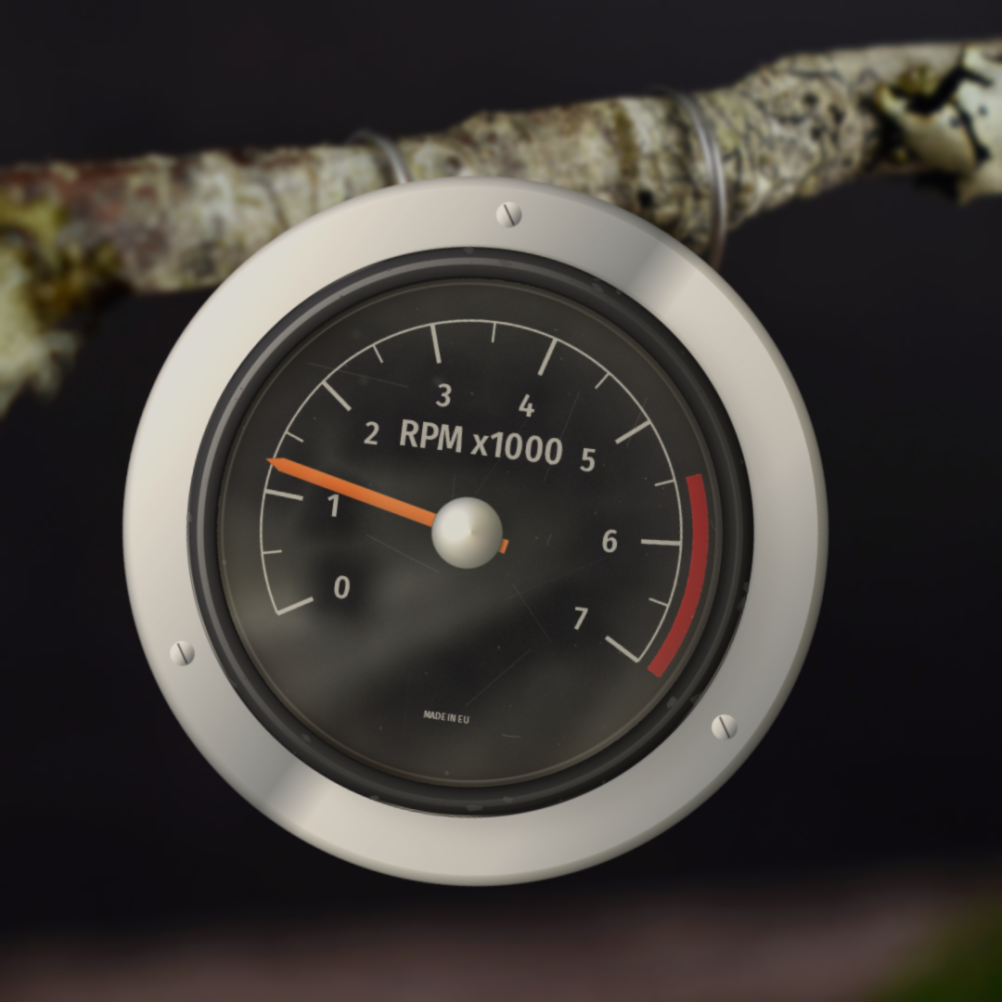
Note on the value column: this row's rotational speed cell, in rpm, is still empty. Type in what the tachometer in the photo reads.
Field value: 1250 rpm
